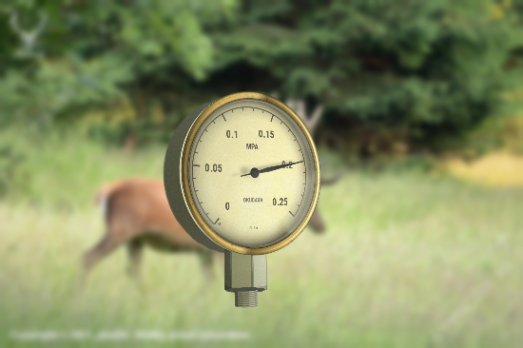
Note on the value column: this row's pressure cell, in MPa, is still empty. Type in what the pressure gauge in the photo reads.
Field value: 0.2 MPa
